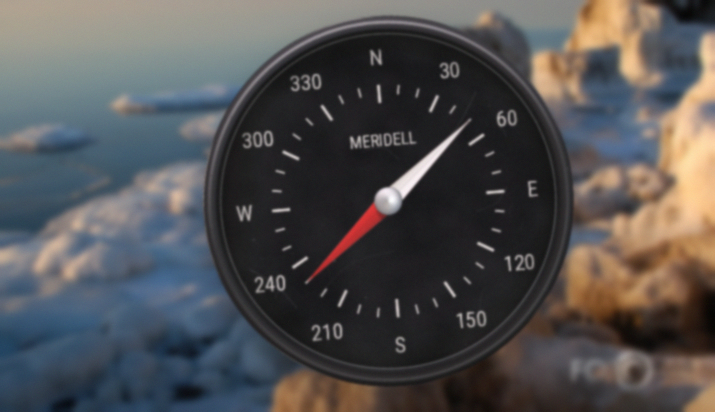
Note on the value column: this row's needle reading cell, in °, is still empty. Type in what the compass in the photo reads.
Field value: 230 °
